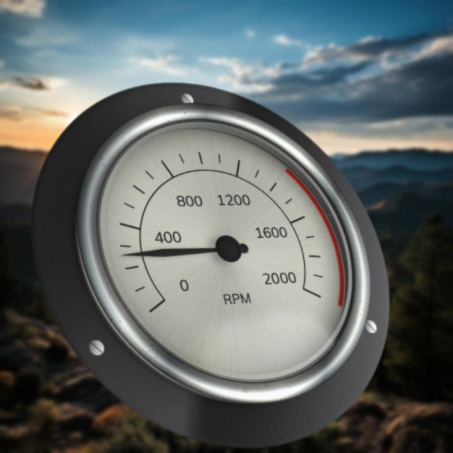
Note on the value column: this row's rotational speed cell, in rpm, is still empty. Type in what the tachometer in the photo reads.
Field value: 250 rpm
